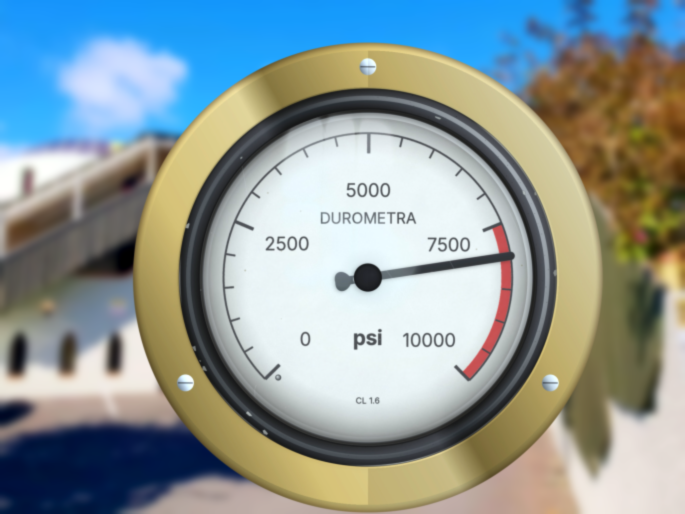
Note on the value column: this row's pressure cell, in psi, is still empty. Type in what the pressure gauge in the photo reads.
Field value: 8000 psi
